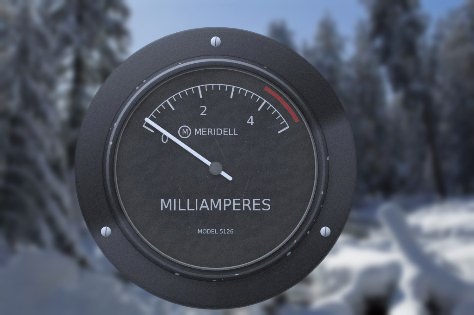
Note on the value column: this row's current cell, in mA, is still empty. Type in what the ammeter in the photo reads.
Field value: 0.2 mA
